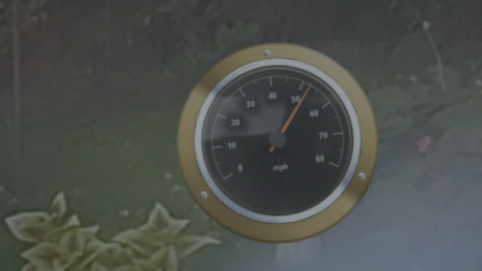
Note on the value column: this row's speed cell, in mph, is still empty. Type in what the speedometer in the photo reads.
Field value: 52.5 mph
